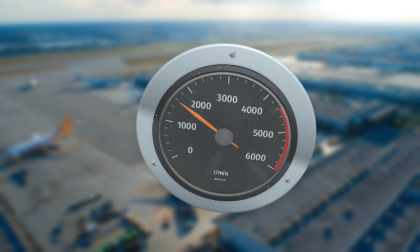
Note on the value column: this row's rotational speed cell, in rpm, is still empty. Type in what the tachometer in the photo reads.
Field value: 1600 rpm
